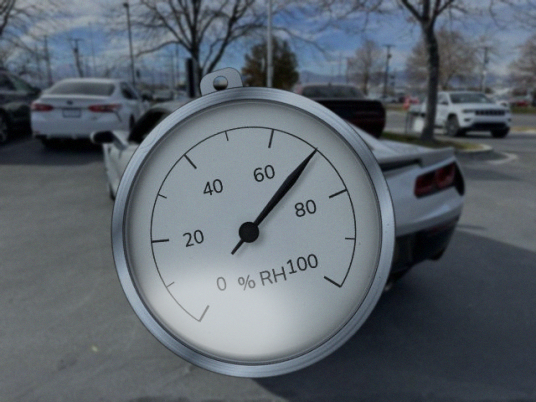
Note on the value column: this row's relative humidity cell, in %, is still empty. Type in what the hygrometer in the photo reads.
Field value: 70 %
